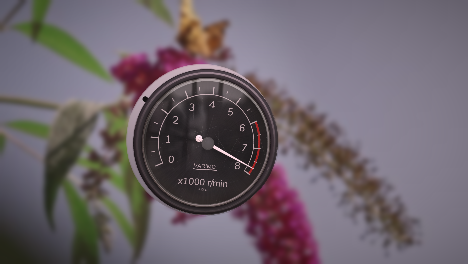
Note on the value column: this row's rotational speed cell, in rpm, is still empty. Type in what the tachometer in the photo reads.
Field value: 7750 rpm
